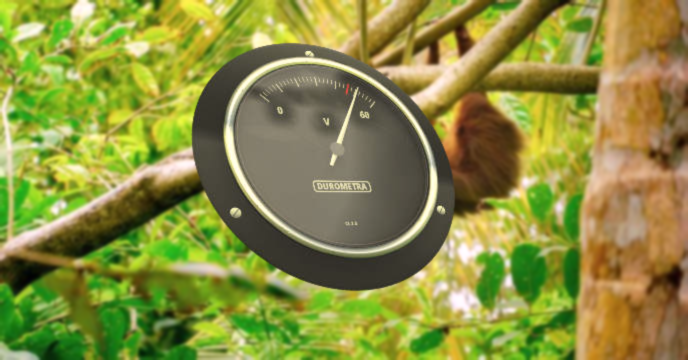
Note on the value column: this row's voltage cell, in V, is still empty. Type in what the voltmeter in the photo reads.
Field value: 50 V
